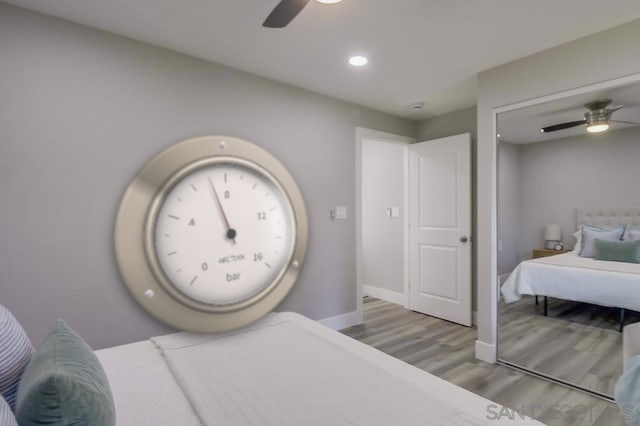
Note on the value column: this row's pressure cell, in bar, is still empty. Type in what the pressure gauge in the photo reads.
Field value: 7 bar
